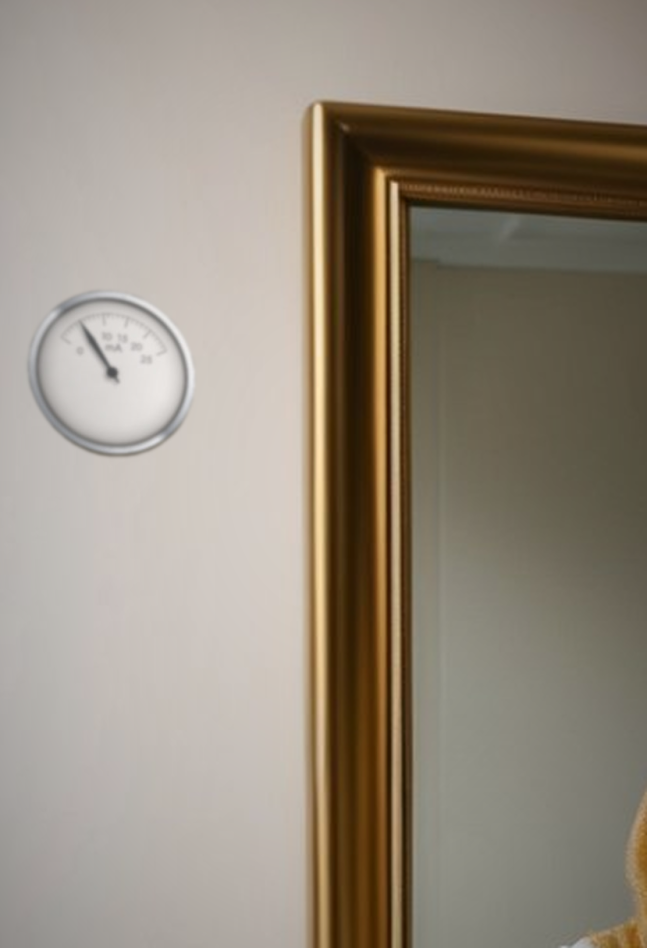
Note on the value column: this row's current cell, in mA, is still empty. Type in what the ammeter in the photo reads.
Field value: 5 mA
